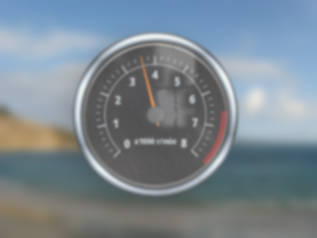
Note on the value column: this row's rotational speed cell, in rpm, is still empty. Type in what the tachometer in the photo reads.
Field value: 3600 rpm
